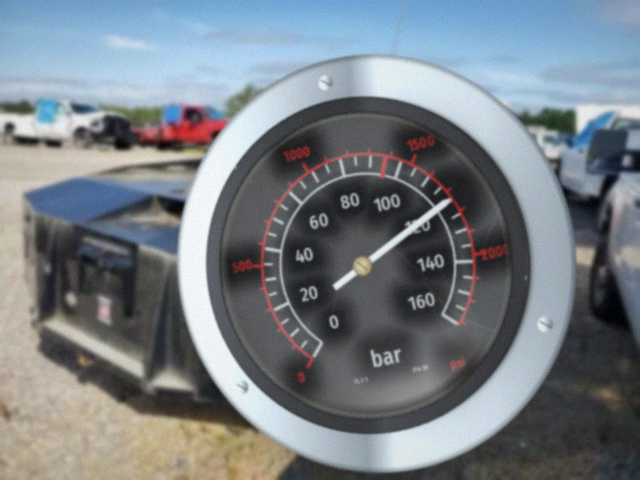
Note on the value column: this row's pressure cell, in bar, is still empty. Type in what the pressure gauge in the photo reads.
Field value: 120 bar
